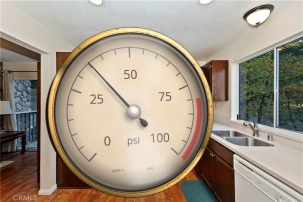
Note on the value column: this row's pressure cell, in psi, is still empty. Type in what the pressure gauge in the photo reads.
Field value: 35 psi
